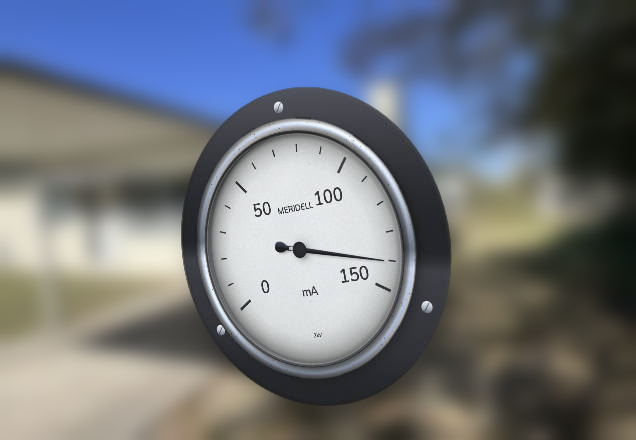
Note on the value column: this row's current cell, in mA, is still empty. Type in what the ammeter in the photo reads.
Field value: 140 mA
